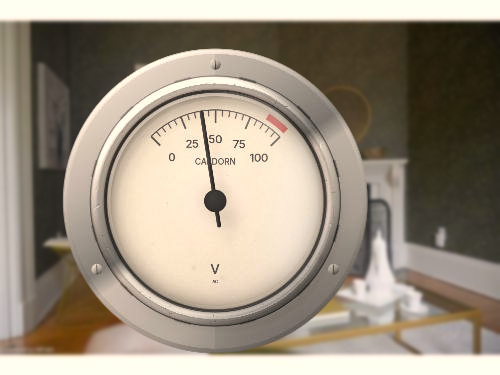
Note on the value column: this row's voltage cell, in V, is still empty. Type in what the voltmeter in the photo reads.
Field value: 40 V
